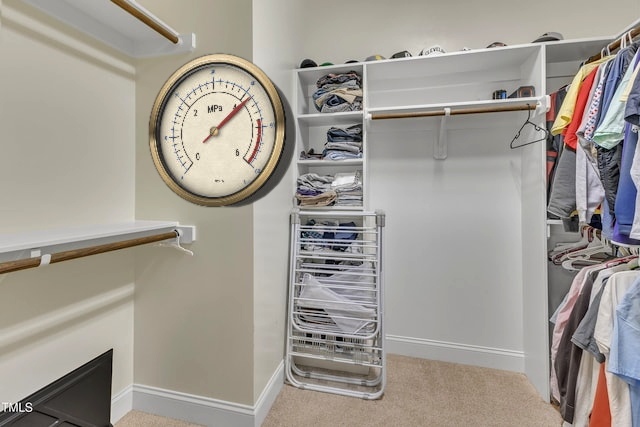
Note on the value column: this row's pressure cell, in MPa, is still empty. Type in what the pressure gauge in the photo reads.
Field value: 4.2 MPa
